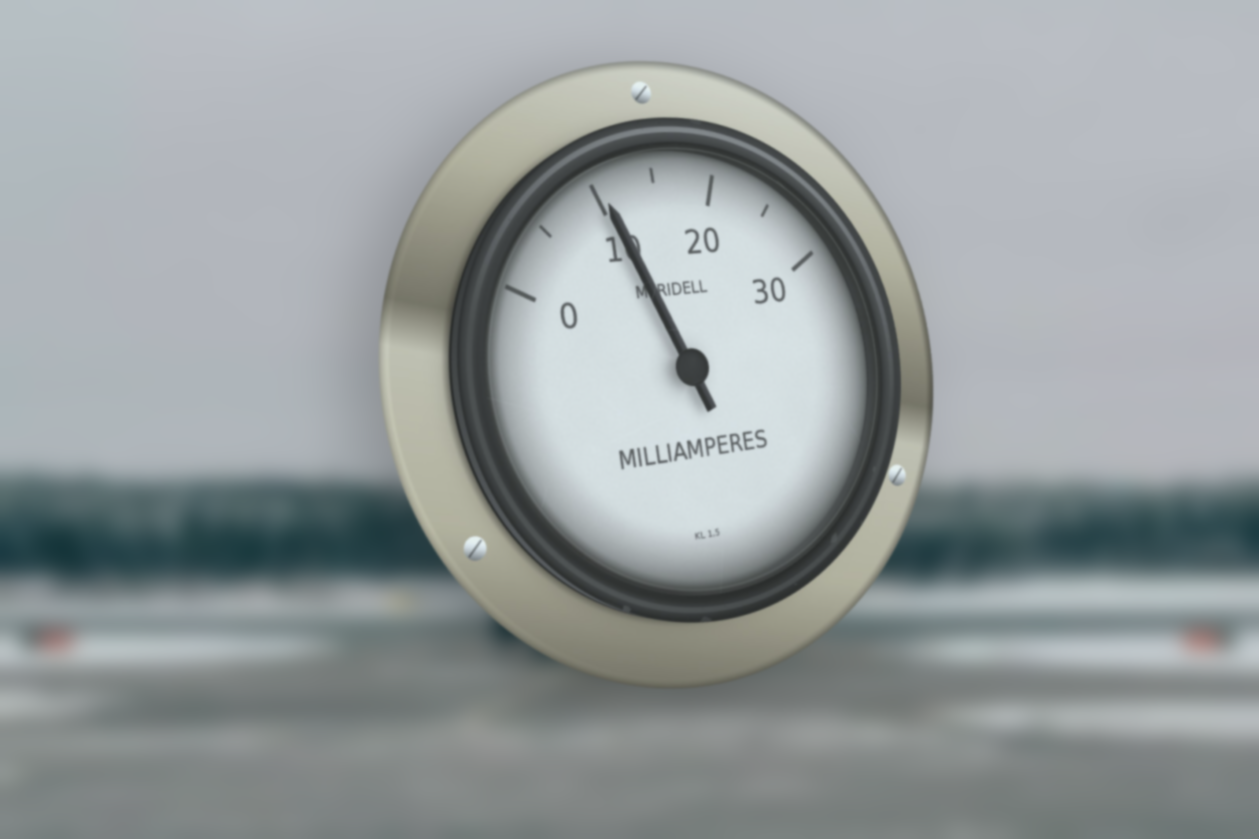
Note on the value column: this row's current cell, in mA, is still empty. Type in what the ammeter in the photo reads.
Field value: 10 mA
